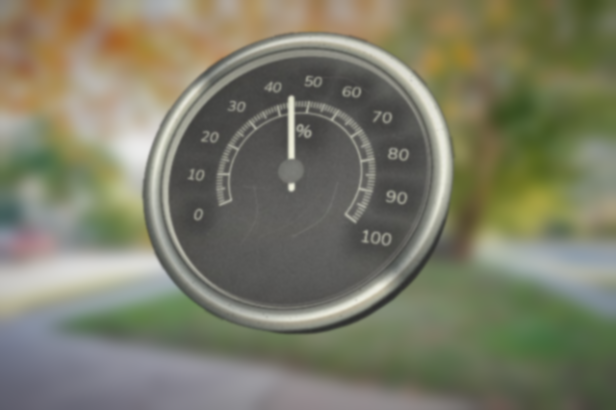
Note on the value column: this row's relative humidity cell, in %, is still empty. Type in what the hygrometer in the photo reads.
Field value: 45 %
